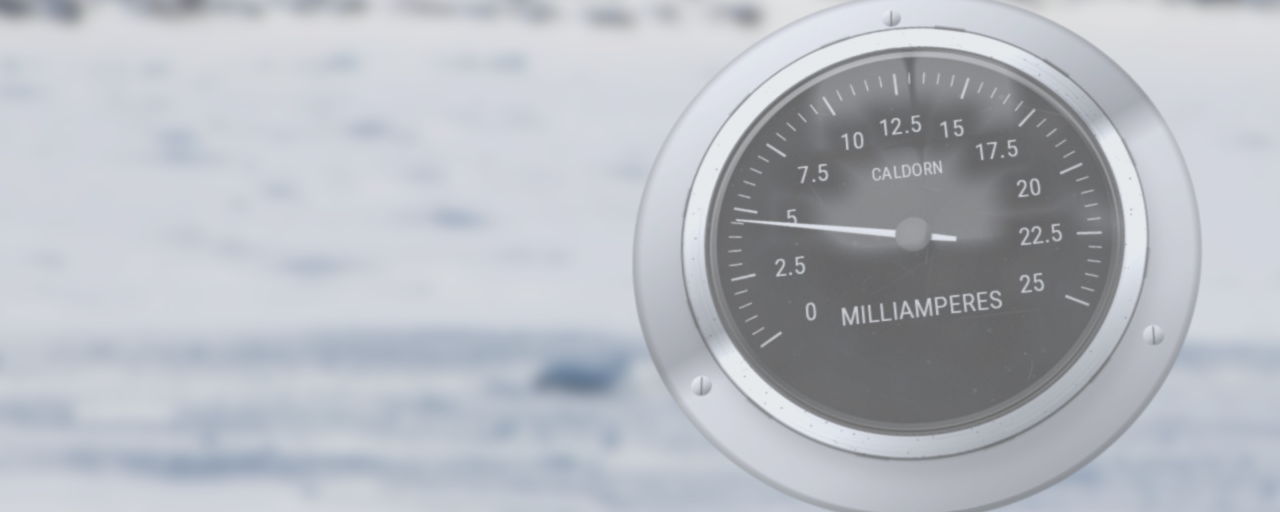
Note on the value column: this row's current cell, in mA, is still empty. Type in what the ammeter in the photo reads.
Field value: 4.5 mA
